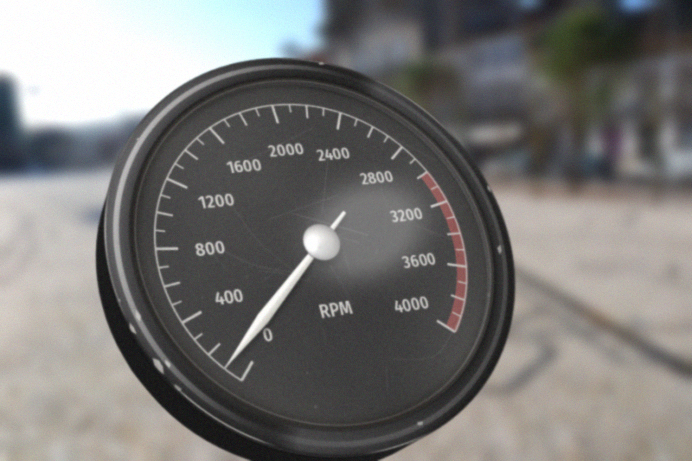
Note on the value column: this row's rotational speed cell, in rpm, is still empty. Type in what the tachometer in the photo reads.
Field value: 100 rpm
